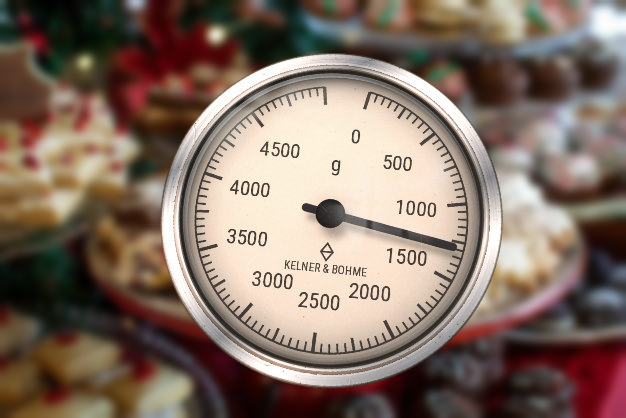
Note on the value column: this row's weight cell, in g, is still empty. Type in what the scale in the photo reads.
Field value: 1300 g
